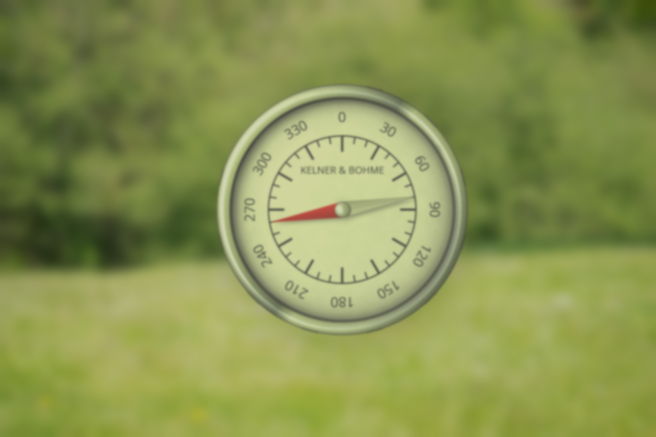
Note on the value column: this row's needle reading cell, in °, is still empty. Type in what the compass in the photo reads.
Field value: 260 °
